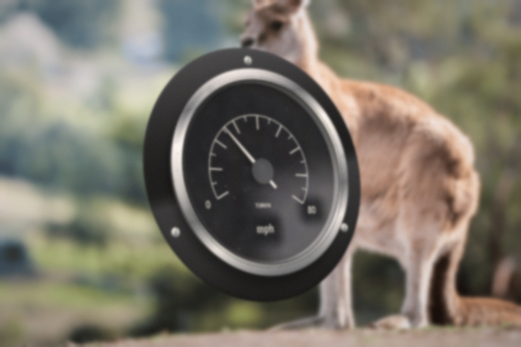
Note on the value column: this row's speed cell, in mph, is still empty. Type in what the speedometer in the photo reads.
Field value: 25 mph
